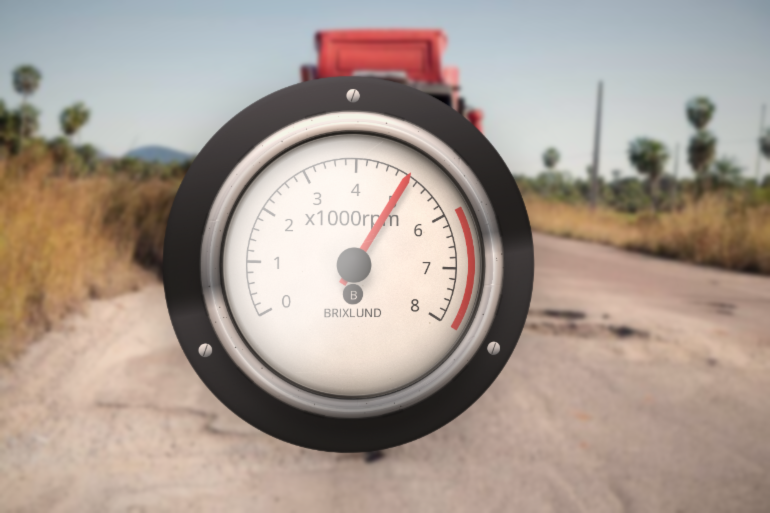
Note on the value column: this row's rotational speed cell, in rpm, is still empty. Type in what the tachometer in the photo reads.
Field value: 5000 rpm
